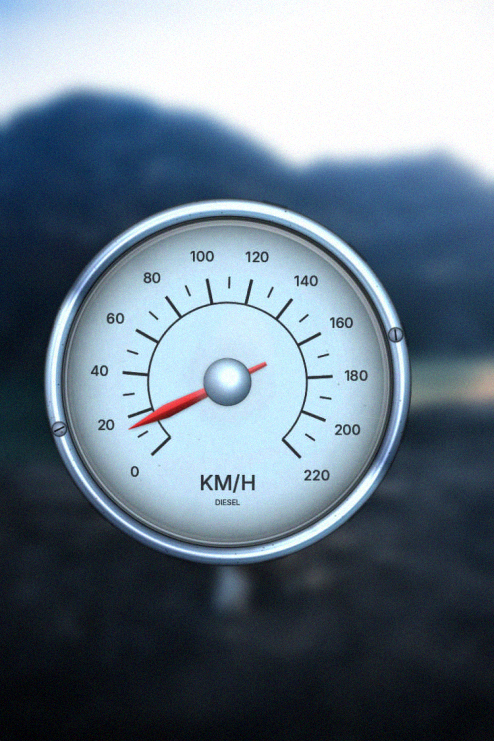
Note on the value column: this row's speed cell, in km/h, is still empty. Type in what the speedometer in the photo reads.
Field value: 15 km/h
